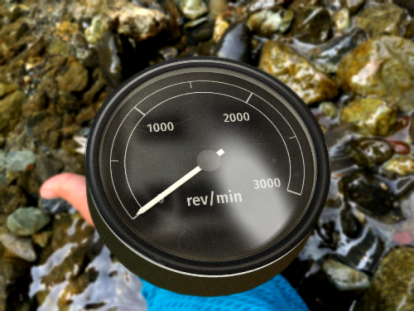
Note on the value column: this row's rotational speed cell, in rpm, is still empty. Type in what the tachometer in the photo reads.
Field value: 0 rpm
